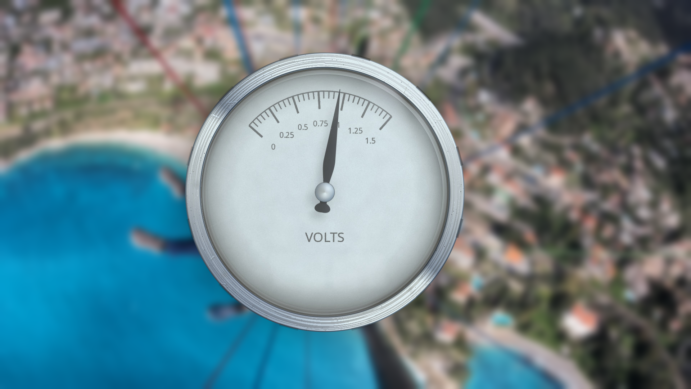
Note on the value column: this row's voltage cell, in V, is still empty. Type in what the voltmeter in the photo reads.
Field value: 0.95 V
